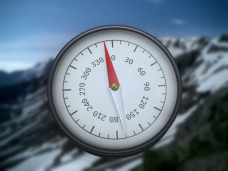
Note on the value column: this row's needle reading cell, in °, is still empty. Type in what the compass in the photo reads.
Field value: 350 °
